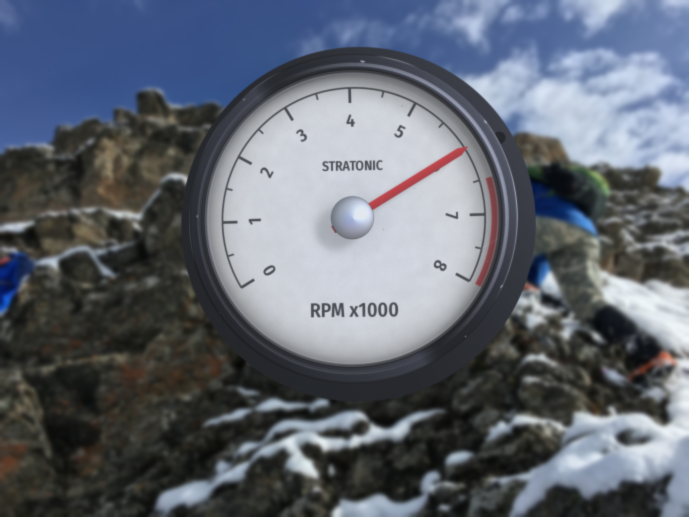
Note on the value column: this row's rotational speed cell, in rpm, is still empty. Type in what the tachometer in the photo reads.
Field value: 6000 rpm
